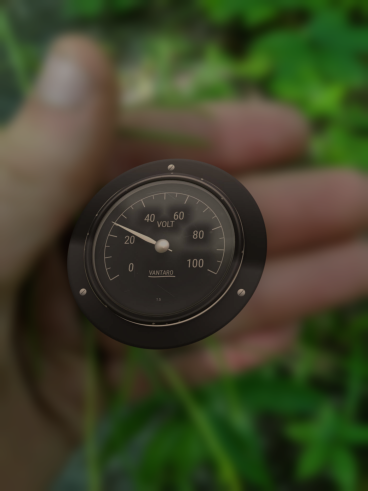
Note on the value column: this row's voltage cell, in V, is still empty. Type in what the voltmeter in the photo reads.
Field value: 25 V
